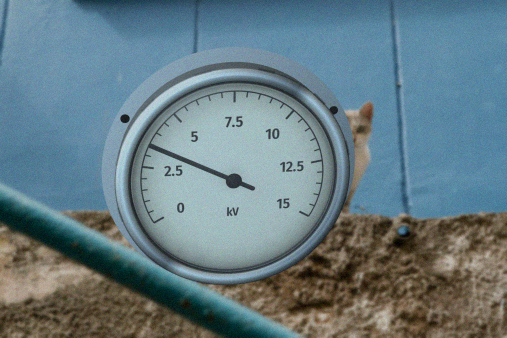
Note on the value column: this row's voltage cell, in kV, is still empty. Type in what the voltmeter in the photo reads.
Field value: 3.5 kV
